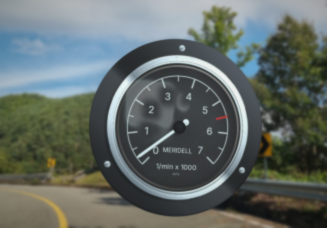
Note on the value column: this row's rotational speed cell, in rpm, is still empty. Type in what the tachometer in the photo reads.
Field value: 250 rpm
